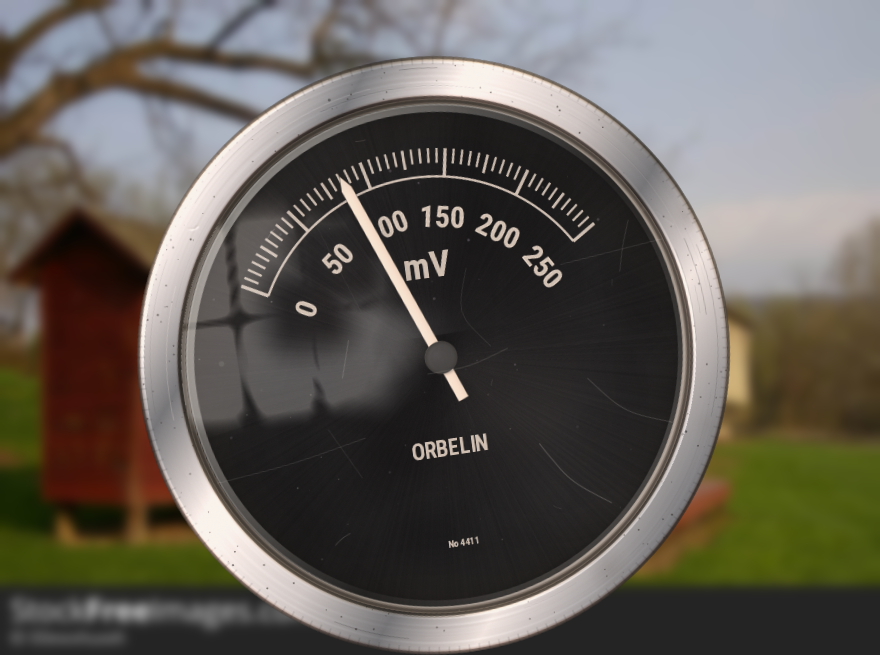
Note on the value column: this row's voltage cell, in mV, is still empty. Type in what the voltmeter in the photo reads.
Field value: 85 mV
